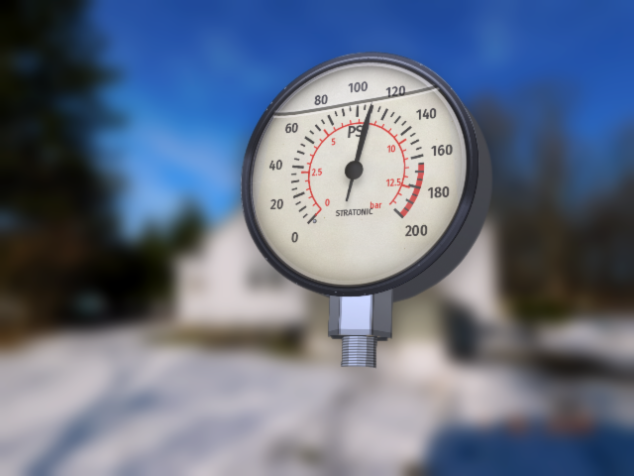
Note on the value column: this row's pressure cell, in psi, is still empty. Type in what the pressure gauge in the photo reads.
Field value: 110 psi
